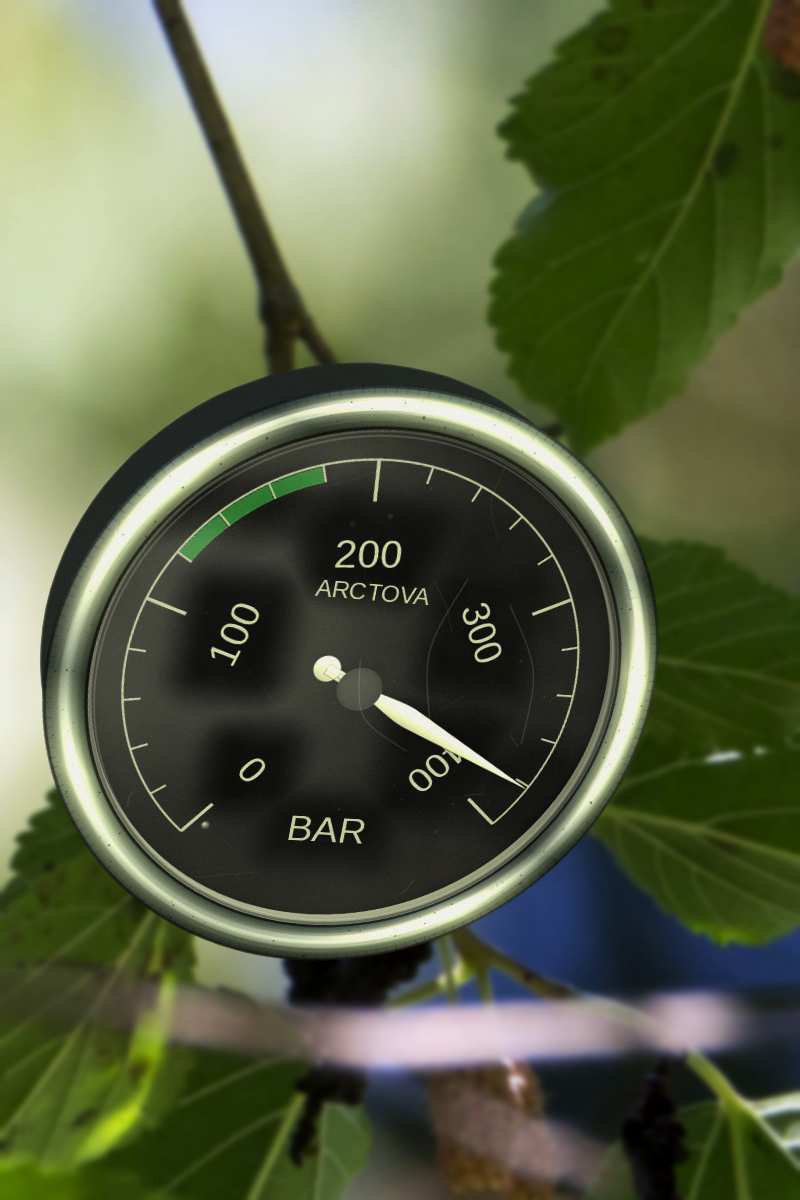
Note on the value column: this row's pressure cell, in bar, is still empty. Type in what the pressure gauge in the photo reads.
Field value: 380 bar
